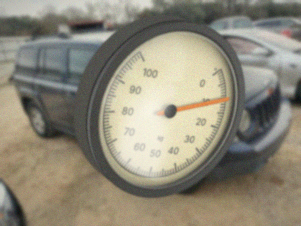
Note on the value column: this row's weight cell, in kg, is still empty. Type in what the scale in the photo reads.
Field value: 10 kg
